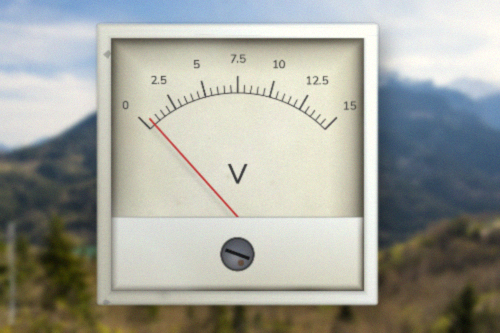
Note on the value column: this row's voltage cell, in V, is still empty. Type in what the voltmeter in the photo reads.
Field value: 0.5 V
